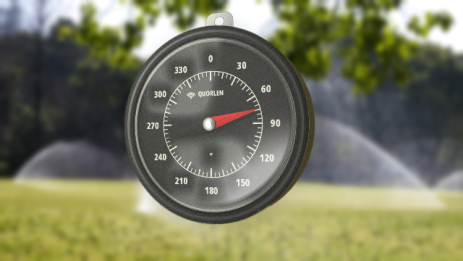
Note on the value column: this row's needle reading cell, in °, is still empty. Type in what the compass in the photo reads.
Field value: 75 °
